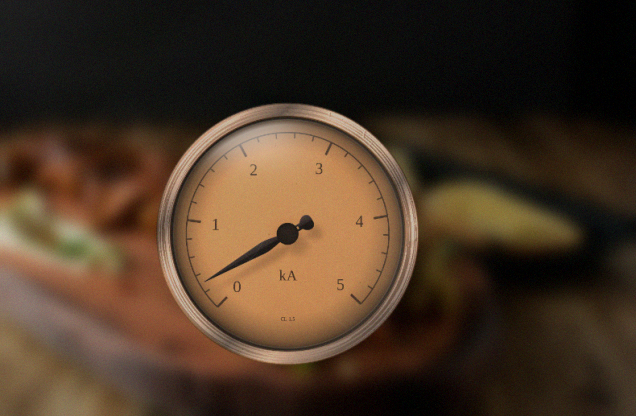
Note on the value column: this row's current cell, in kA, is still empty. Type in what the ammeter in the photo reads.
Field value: 0.3 kA
